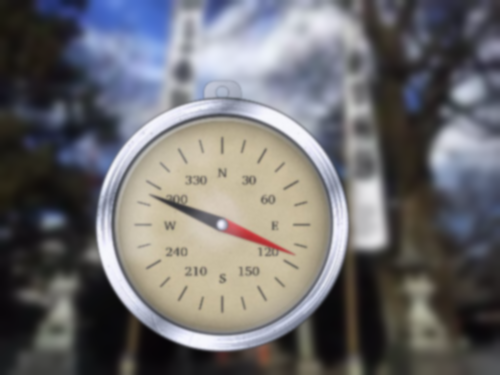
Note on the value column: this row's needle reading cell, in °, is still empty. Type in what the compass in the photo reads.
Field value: 112.5 °
